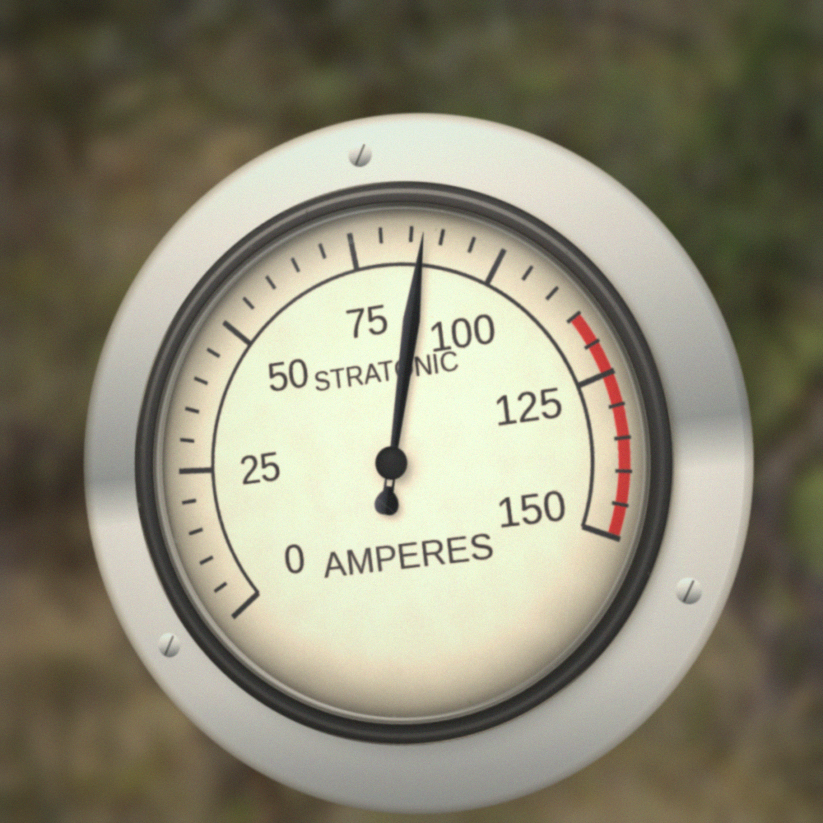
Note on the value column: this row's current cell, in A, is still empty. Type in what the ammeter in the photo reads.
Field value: 87.5 A
